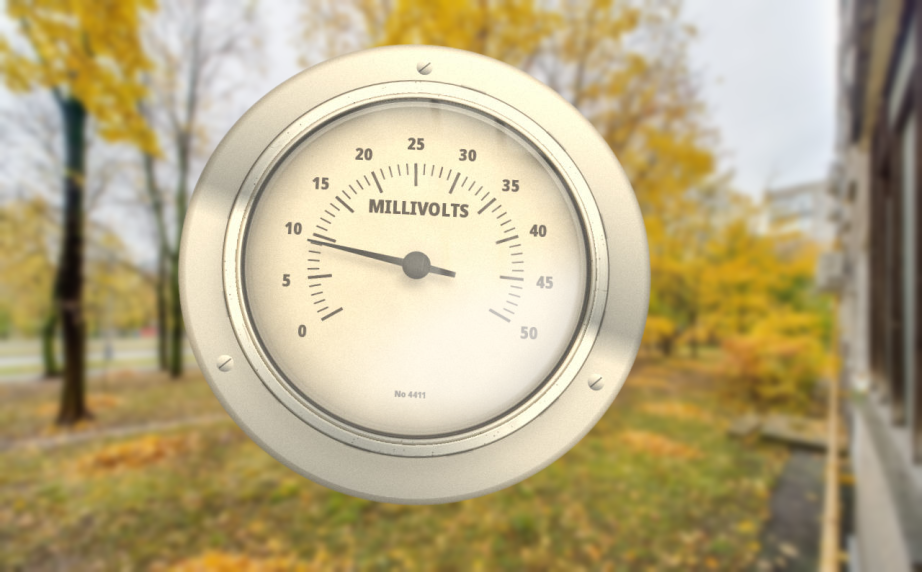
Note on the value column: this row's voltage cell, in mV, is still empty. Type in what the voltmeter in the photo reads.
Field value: 9 mV
